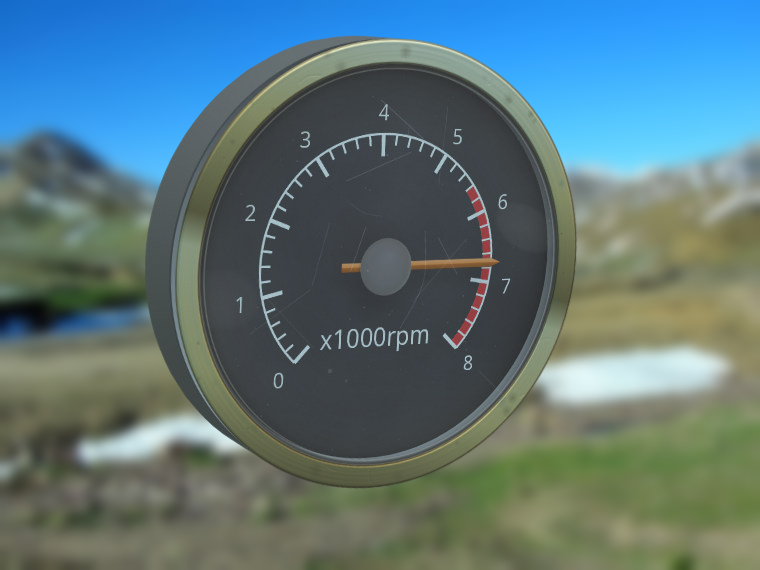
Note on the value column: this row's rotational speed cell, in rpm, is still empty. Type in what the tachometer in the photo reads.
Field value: 6700 rpm
